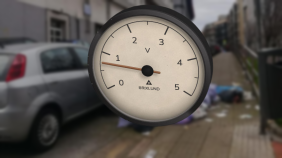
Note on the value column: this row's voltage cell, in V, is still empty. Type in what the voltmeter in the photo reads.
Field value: 0.75 V
